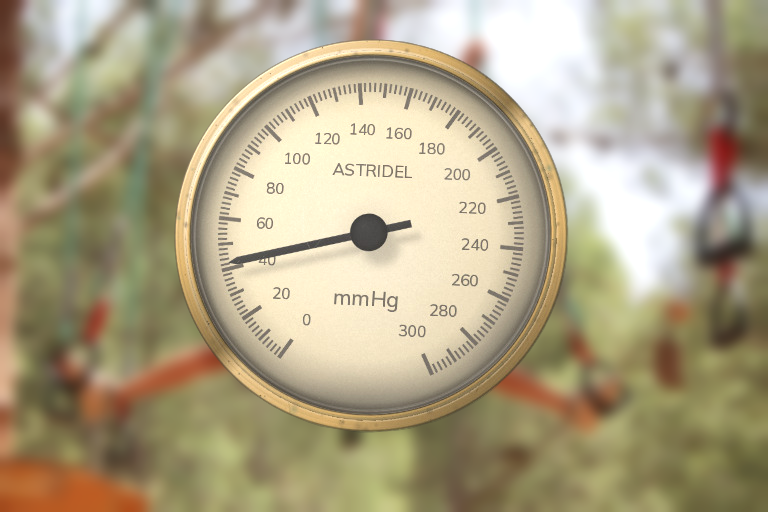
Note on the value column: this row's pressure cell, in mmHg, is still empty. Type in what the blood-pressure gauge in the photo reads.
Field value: 42 mmHg
